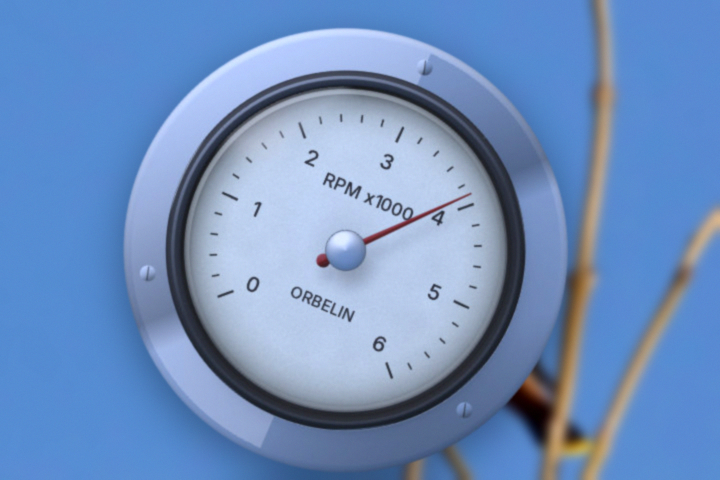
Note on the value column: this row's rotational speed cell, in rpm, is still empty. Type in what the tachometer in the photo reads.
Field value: 3900 rpm
